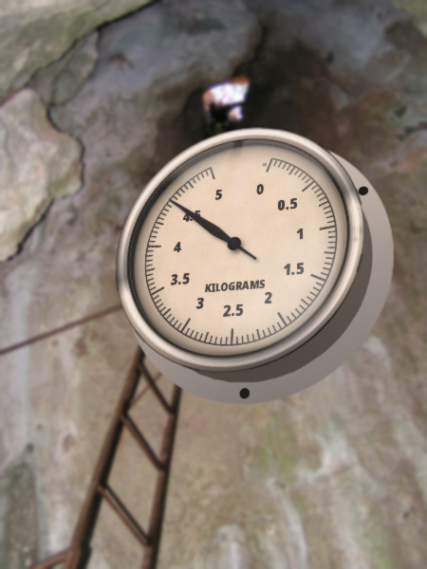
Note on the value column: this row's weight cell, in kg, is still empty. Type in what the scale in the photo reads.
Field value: 4.5 kg
